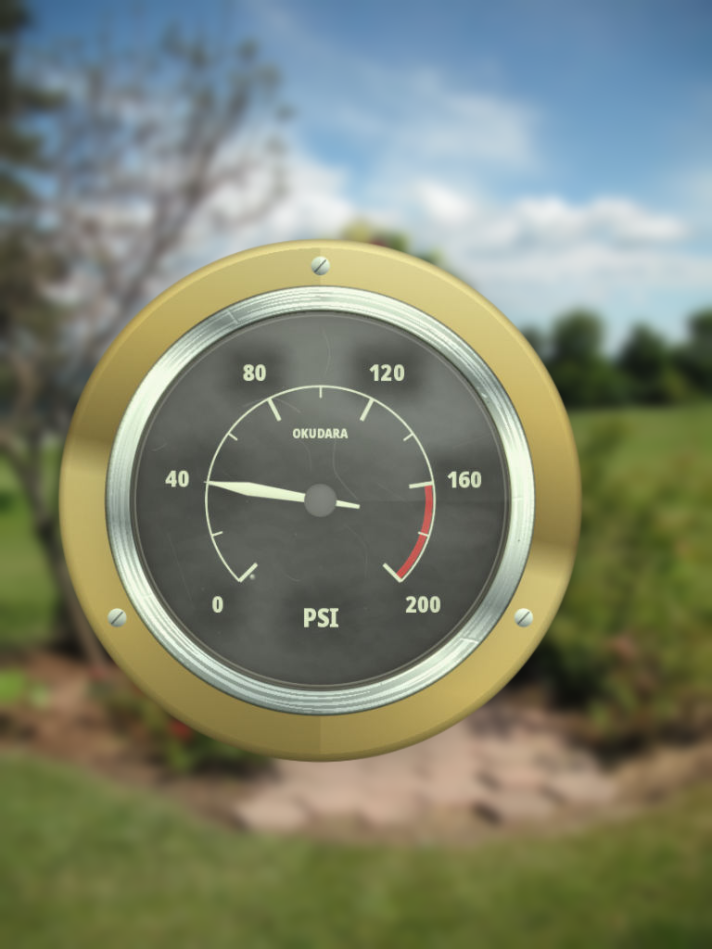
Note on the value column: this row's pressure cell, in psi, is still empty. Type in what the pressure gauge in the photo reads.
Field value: 40 psi
